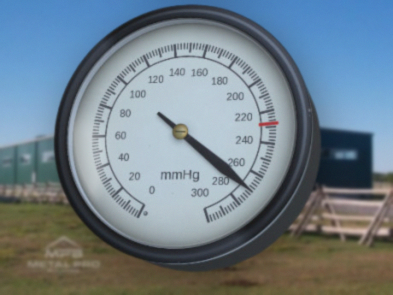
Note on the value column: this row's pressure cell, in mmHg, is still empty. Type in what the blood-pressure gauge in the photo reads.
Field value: 270 mmHg
